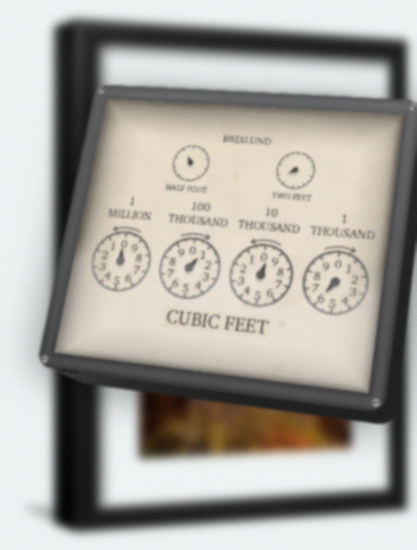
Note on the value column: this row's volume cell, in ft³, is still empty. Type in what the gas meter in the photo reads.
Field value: 9600 ft³
